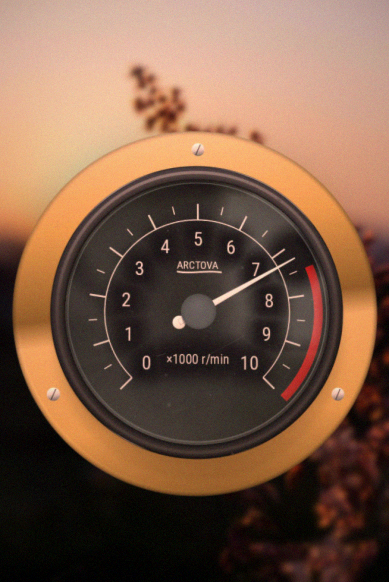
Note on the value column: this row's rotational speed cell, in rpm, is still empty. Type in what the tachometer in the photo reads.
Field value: 7250 rpm
